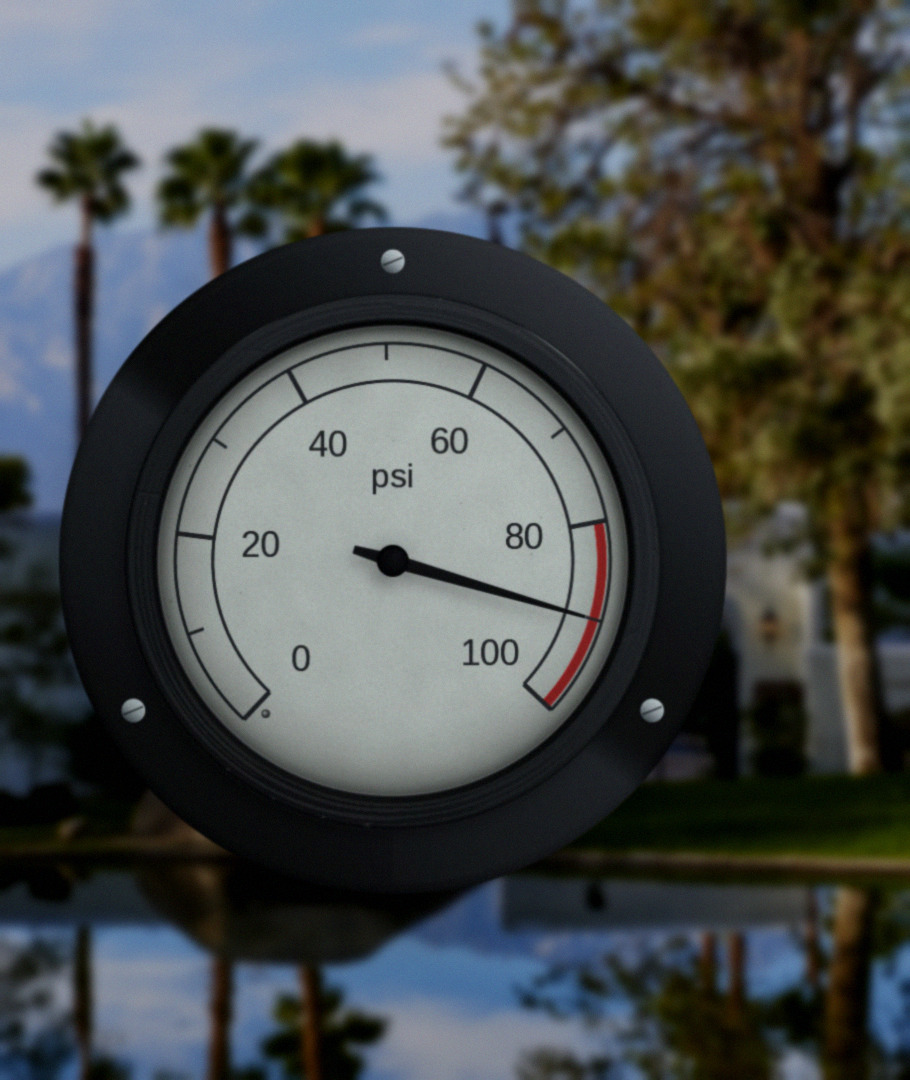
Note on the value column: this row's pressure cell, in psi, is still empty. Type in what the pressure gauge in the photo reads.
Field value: 90 psi
